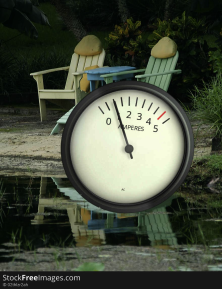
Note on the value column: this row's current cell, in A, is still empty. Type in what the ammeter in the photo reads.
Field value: 1 A
